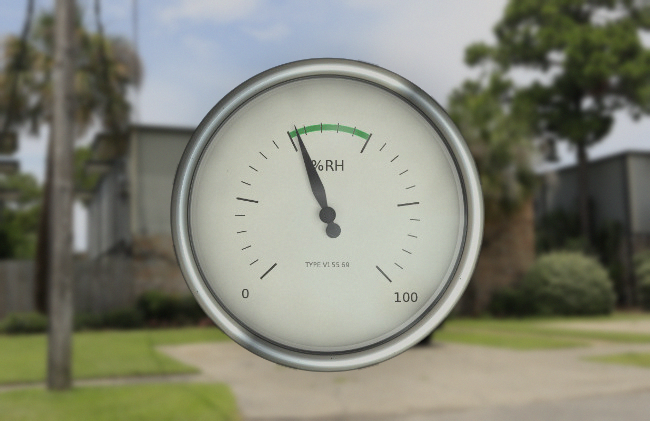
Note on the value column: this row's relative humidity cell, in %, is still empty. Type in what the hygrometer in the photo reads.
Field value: 42 %
